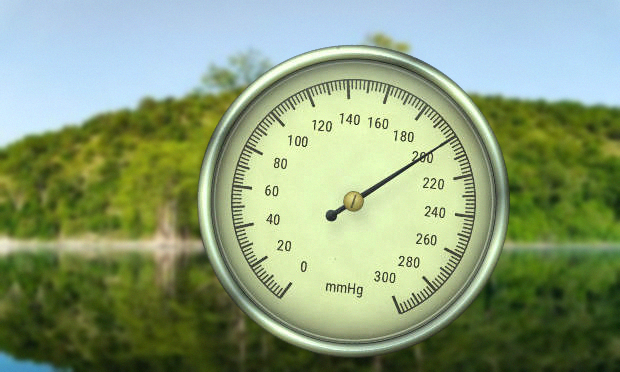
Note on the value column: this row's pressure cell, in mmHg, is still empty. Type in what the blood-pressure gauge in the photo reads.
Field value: 200 mmHg
